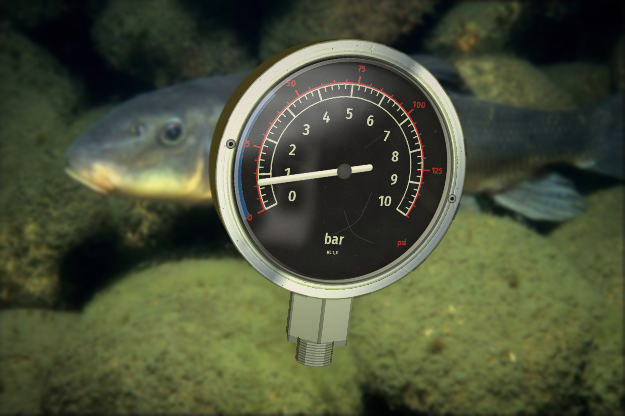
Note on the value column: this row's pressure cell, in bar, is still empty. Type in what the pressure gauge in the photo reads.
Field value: 0.8 bar
